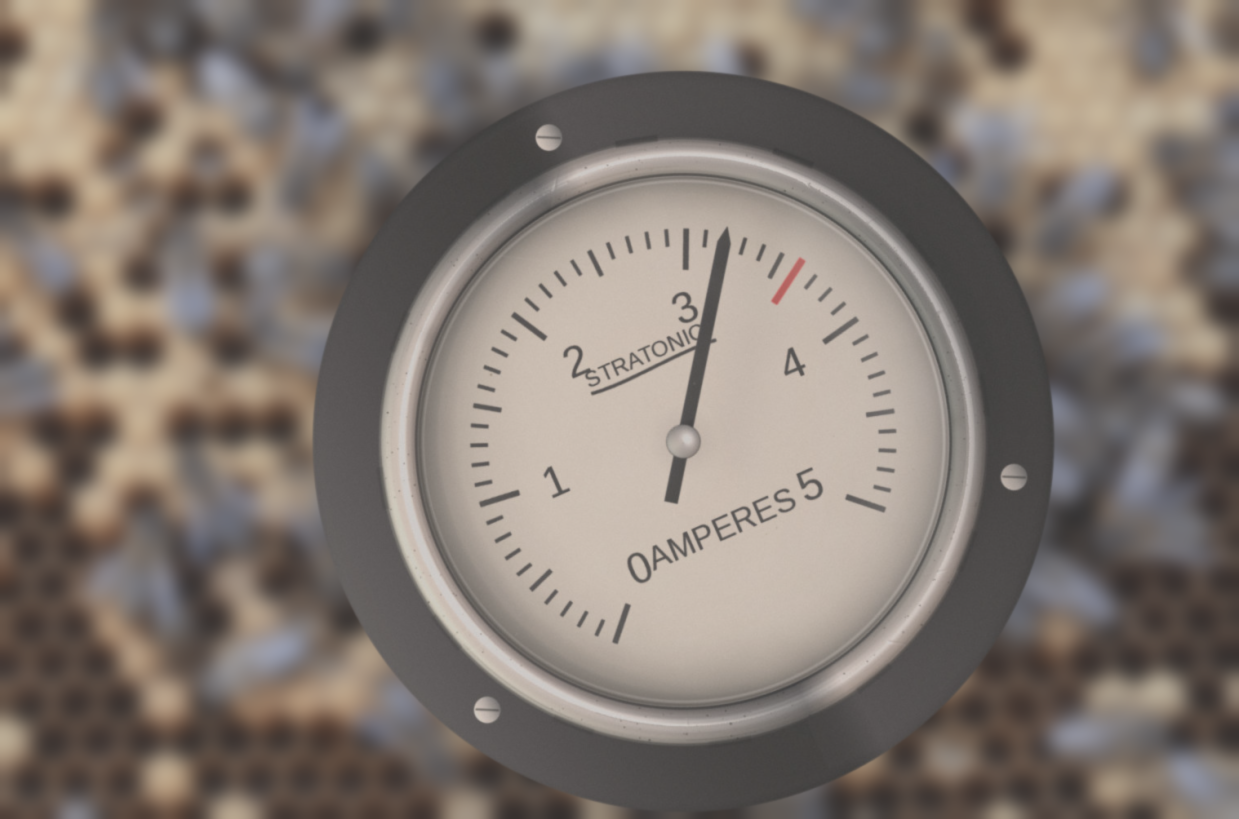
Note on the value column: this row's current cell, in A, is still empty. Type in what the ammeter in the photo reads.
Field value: 3.2 A
